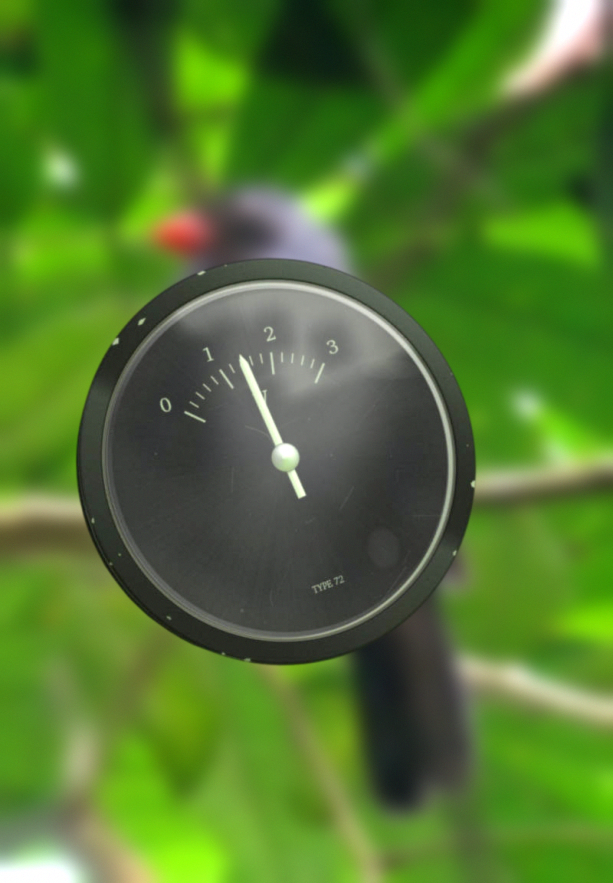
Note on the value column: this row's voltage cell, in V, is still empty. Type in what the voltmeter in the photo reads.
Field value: 1.4 V
